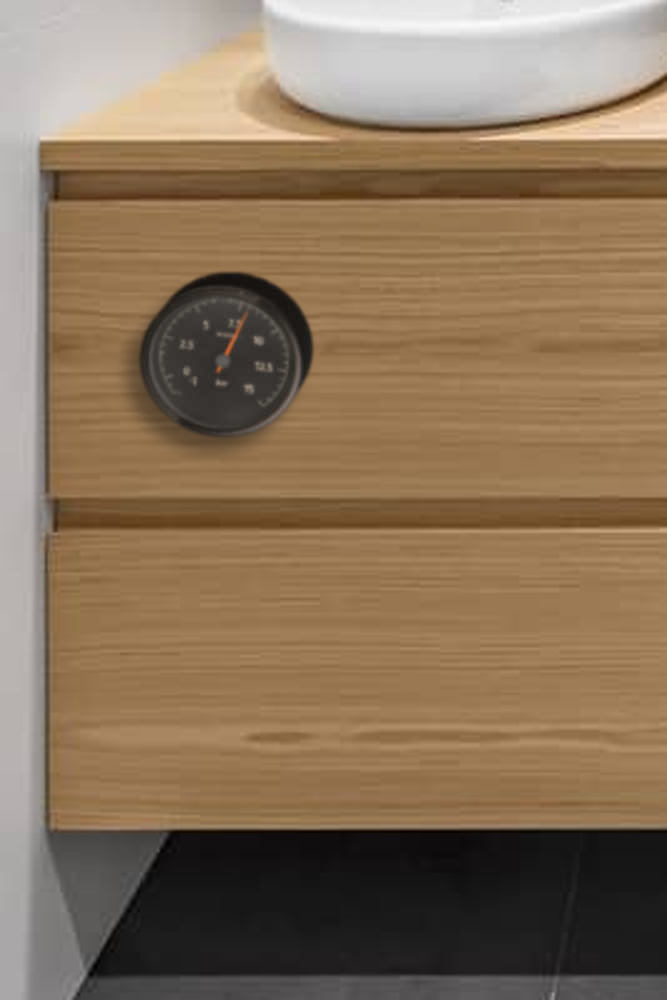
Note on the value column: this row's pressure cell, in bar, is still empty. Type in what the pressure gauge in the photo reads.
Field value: 8 bar
